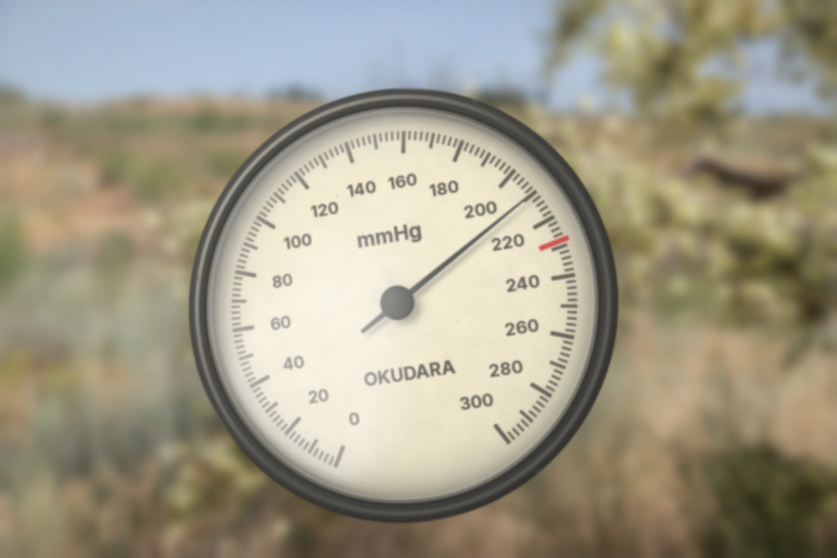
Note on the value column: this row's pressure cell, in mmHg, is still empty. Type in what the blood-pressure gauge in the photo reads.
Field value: 210 mmHg
